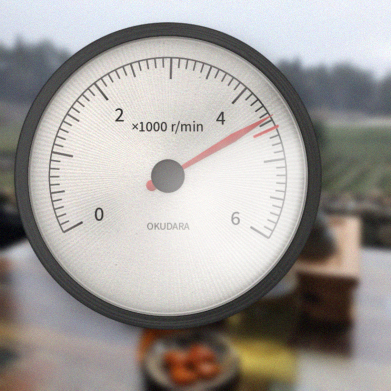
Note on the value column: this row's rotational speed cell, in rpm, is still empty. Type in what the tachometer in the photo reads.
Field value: 4450 rpm
